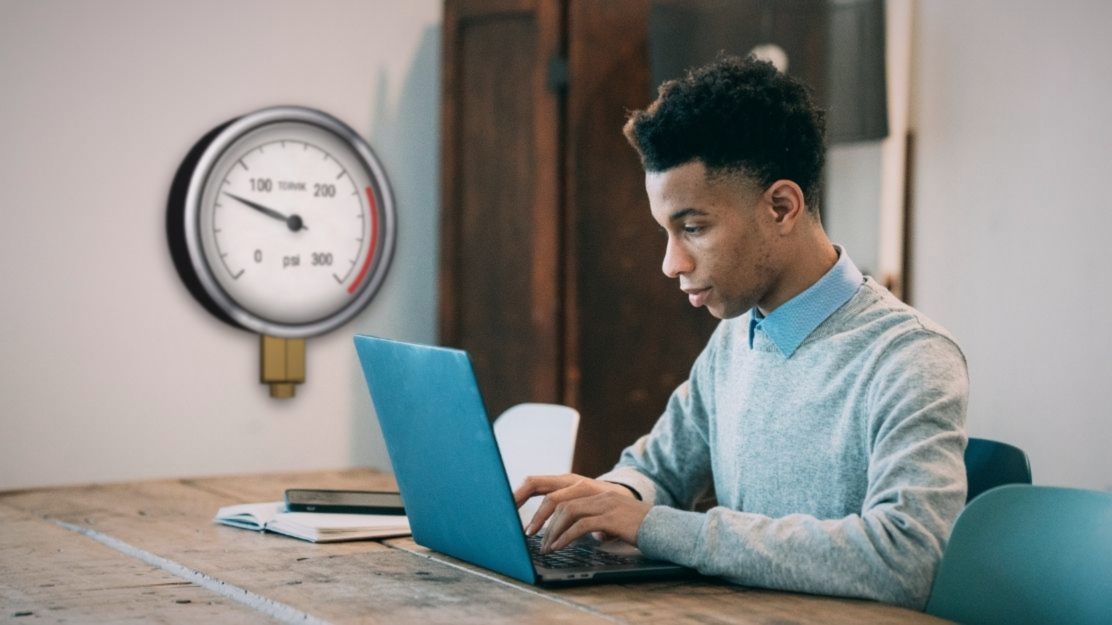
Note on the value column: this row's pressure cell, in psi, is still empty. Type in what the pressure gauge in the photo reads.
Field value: 70 psi
